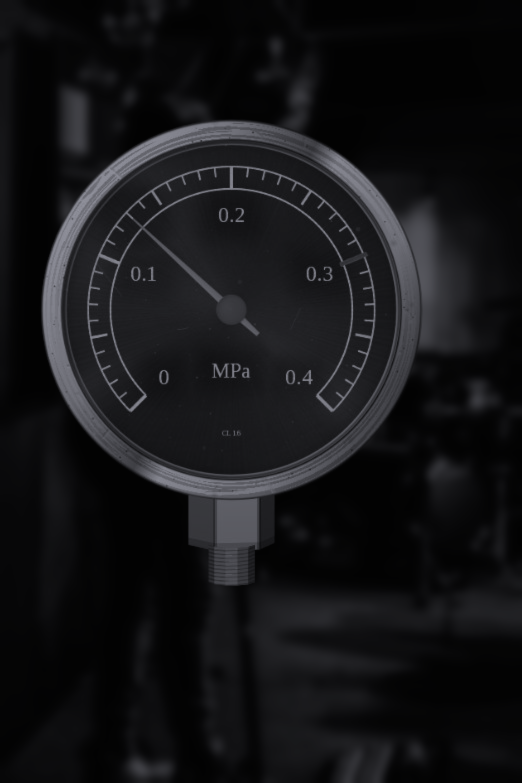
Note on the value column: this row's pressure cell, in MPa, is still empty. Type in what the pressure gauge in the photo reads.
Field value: 0.13 MPa
